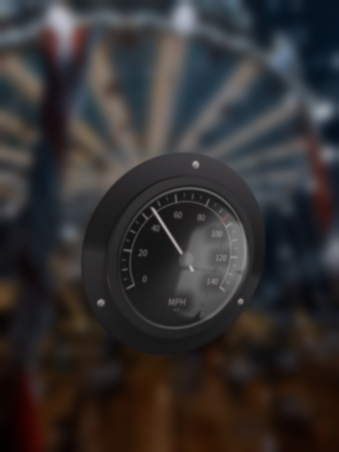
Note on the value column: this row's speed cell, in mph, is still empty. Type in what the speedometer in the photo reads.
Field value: 45 mph
